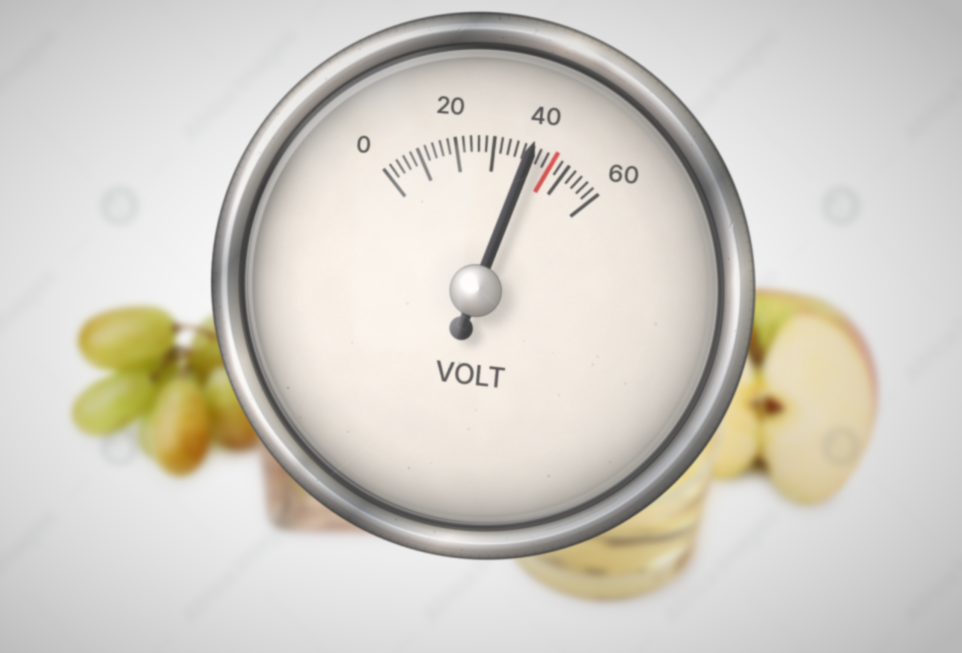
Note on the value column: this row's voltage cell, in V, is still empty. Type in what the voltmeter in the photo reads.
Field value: 40 V
